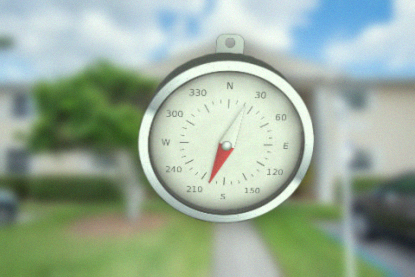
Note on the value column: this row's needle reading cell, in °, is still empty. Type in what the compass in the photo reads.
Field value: 200 °
